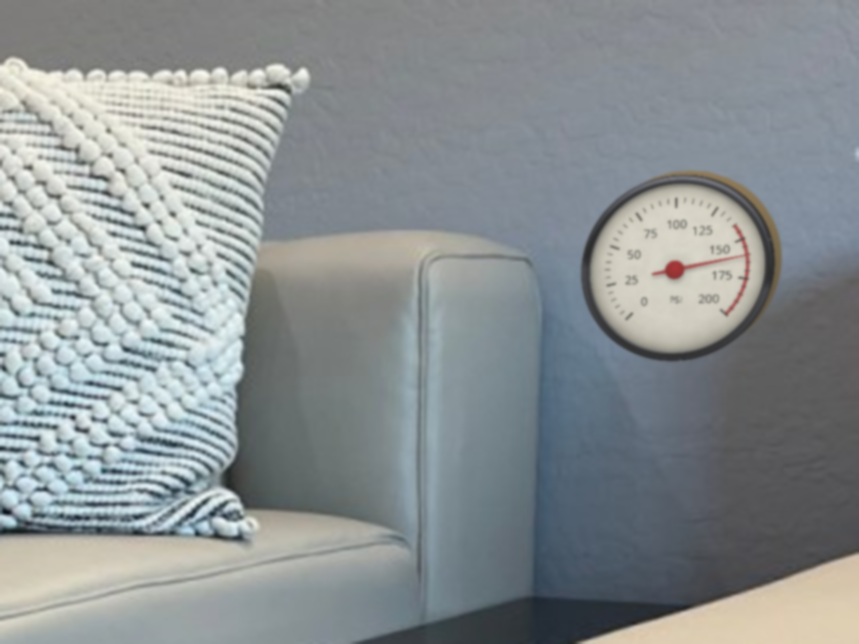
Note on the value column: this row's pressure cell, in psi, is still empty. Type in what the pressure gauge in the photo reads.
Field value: 160 psi
